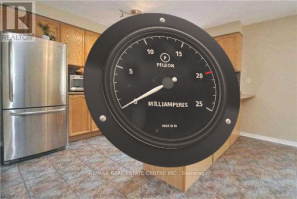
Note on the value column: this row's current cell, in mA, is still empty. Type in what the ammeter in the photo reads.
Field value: 0 mA
